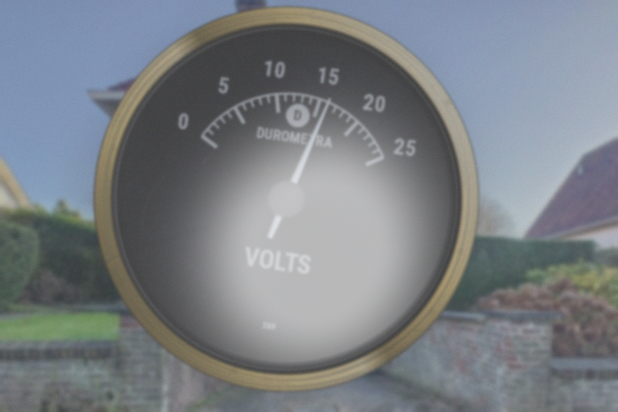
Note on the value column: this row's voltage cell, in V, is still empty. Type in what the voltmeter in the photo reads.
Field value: 16 V
